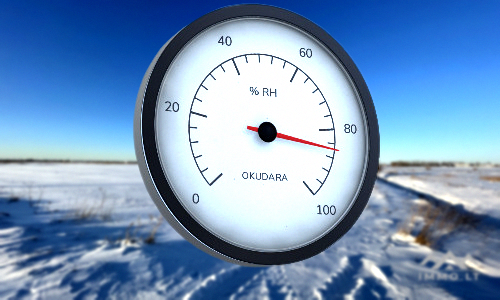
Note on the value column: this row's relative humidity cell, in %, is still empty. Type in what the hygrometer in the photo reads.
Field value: 86 %
